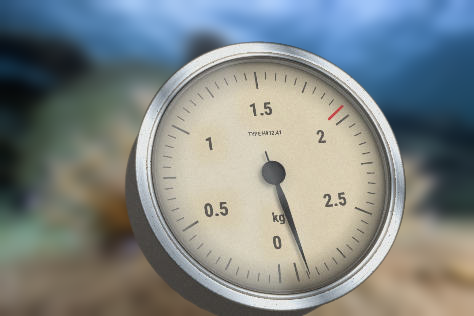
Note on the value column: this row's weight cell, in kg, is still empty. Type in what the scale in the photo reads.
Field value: 2.95 kg
